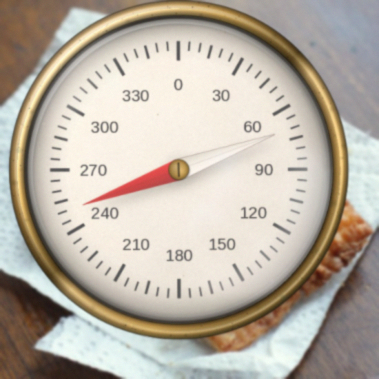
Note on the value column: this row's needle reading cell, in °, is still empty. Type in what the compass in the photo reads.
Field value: 250 °
